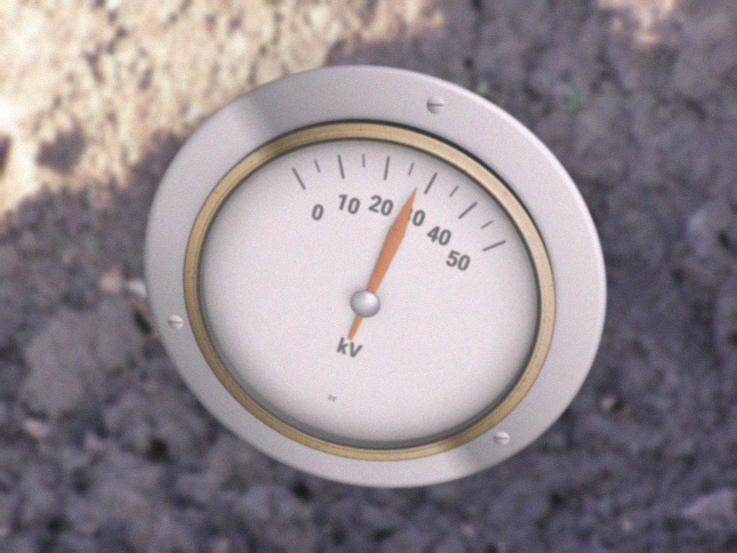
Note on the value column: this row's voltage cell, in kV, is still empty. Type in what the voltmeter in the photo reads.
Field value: 27.5 kV
